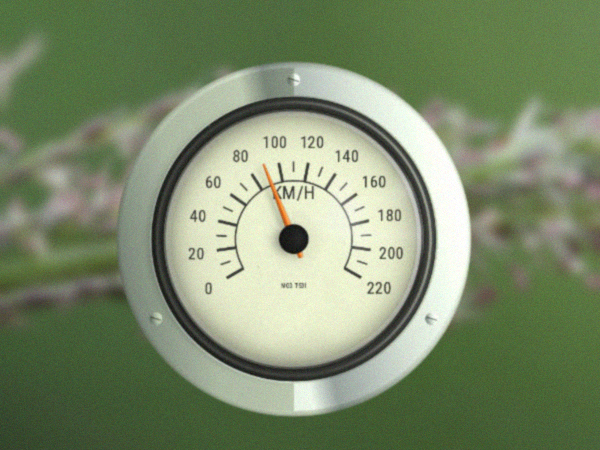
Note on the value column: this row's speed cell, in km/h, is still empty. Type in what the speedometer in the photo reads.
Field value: 90 km/h
